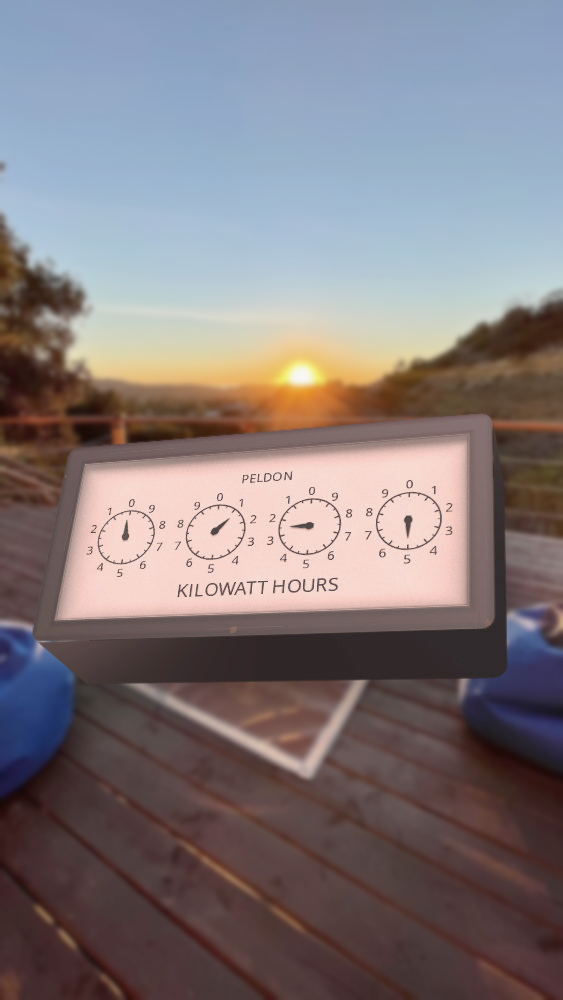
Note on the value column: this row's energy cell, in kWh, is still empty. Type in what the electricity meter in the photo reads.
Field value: 125 kWh
